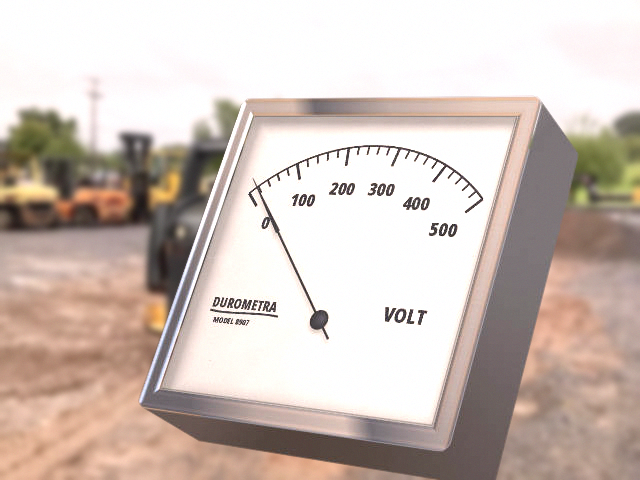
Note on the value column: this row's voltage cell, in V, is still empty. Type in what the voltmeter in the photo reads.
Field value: 20 V
